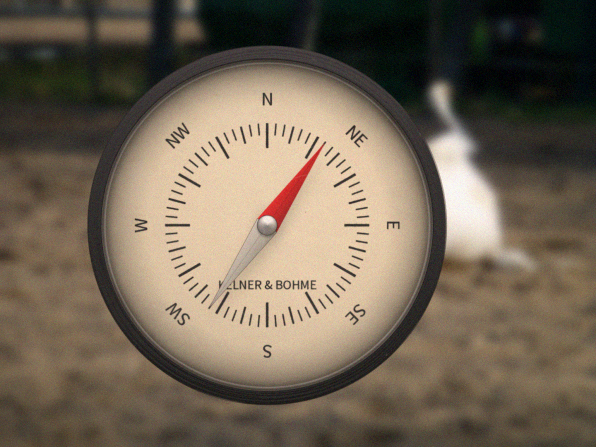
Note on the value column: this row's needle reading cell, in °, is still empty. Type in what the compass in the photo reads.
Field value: 35 °
